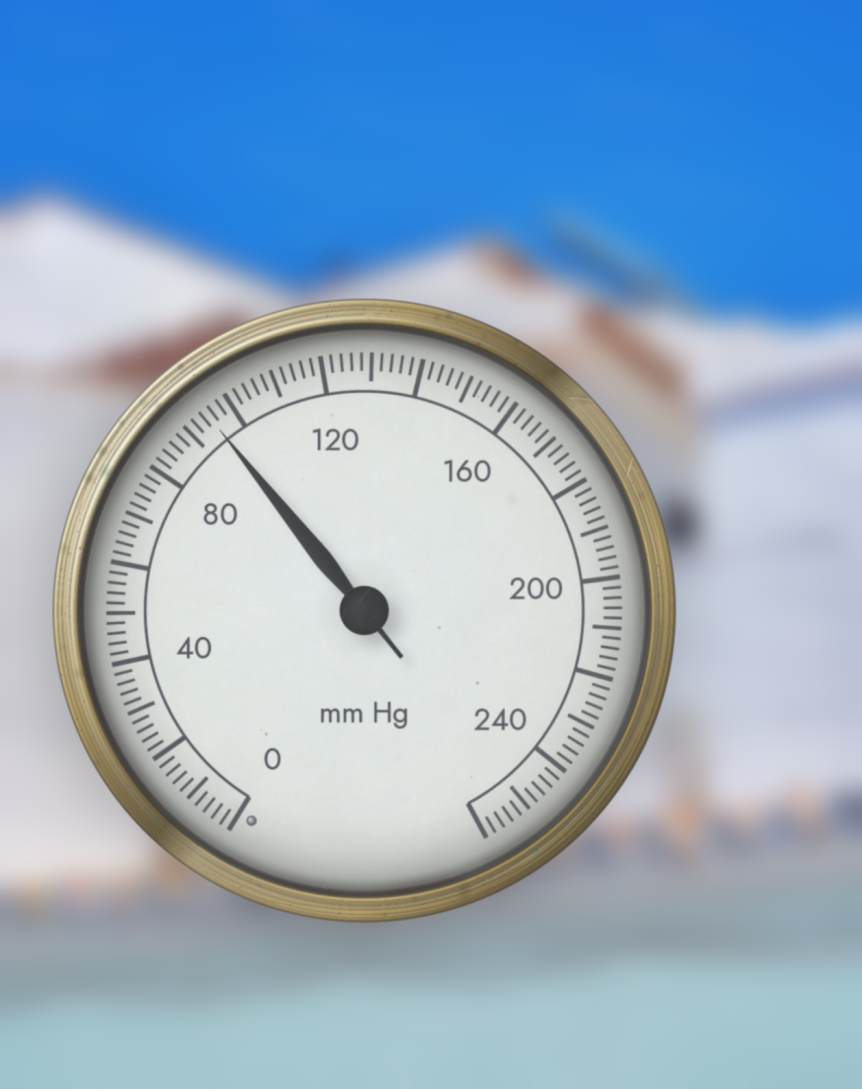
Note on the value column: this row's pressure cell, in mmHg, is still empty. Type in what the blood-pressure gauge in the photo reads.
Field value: 95 mmHg
